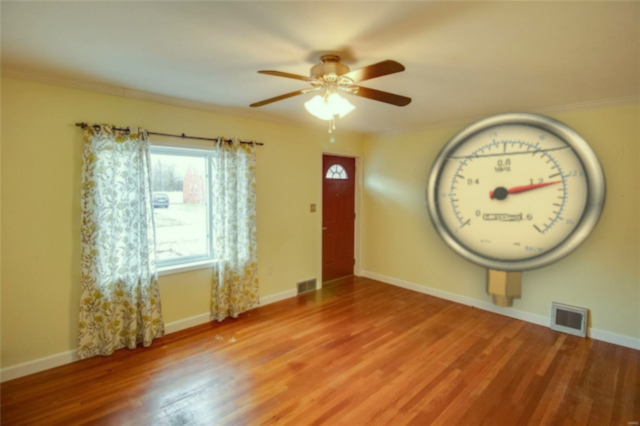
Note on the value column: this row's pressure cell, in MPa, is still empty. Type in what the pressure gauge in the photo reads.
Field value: 1.25 MPa
